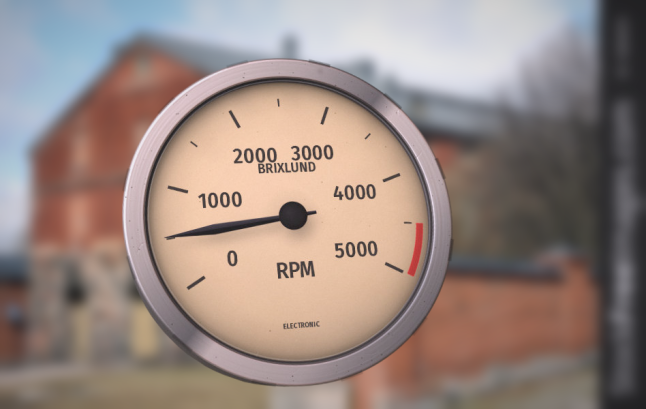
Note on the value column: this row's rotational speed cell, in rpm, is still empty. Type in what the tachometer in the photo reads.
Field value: 500 rpm
